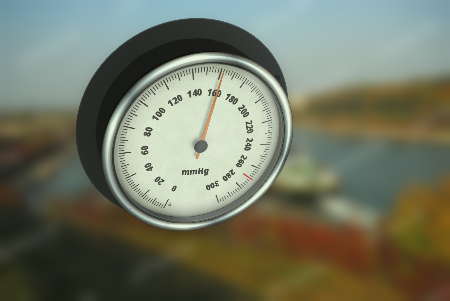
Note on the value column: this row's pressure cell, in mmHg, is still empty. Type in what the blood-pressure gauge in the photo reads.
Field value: 160 mmHg
